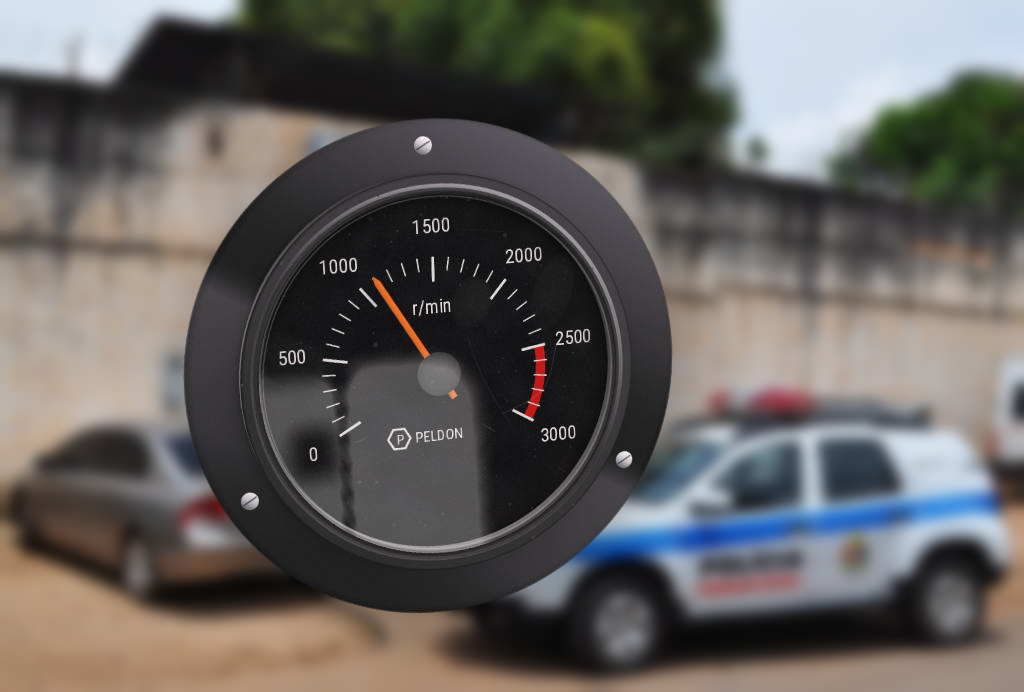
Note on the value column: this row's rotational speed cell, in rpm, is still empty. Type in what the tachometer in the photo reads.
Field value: 1100 rpm
